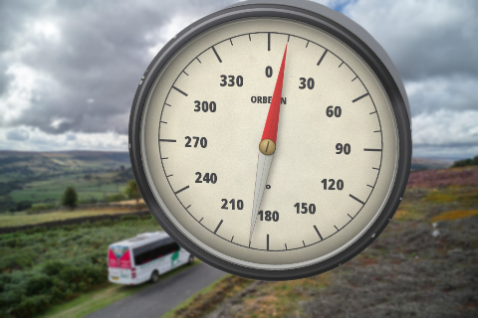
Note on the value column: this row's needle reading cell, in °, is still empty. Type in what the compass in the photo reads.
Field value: 10 °
